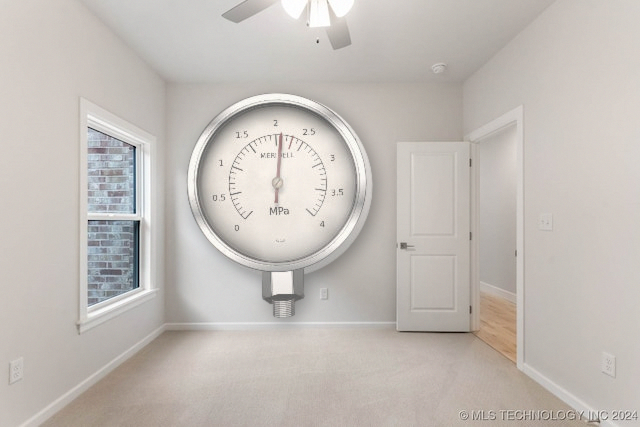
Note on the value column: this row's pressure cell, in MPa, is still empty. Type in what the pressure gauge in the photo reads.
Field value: 2.1 MPa
